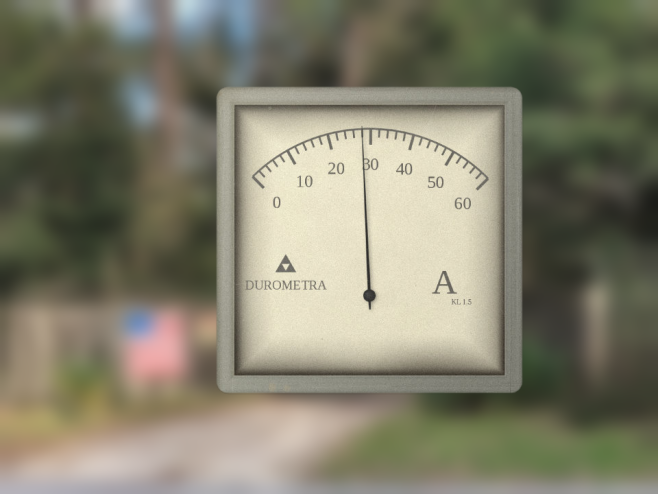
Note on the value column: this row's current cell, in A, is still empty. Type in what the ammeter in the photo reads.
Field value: 28 A
